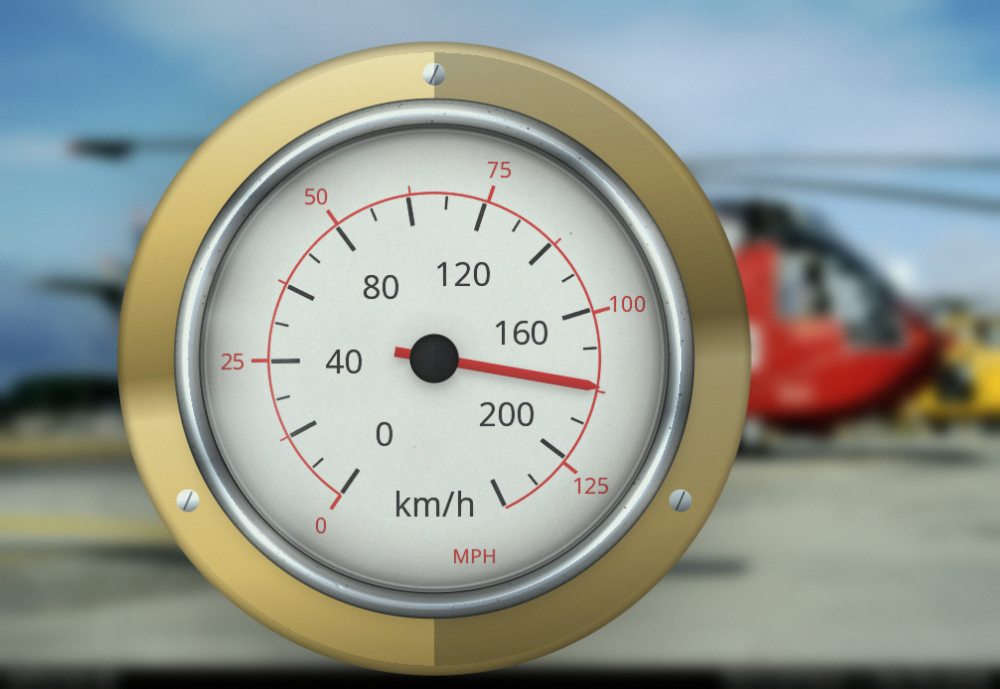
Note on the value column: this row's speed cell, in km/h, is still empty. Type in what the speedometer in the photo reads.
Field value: 180 km/h
